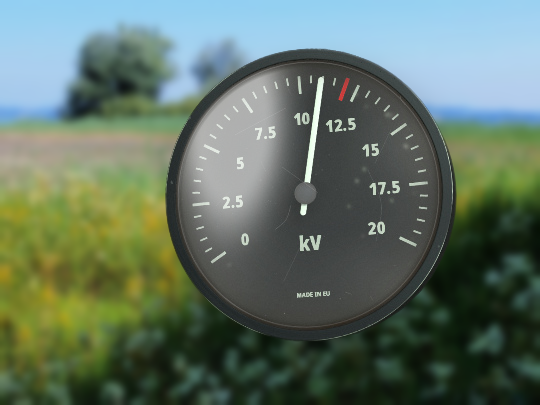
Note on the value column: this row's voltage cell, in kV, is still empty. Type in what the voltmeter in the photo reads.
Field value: 11 kV
